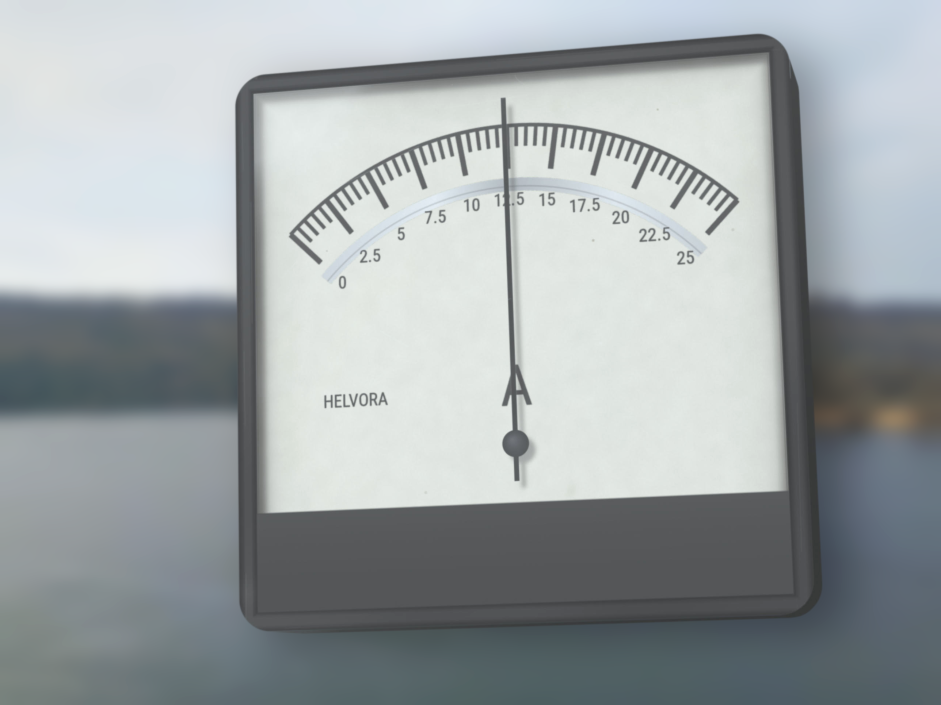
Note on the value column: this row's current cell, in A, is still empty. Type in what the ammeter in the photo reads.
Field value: 12.5 A
